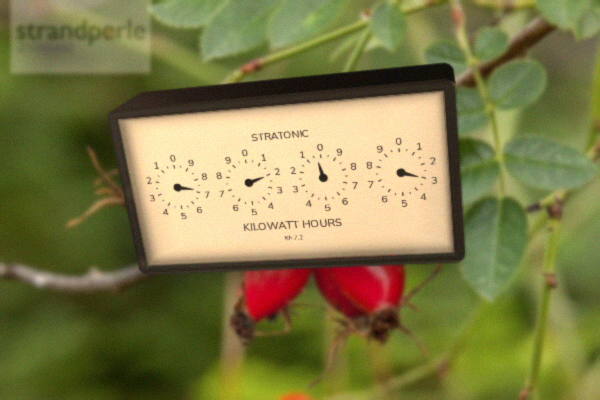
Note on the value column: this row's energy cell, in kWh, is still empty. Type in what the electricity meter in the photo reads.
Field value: 7203 kWh
